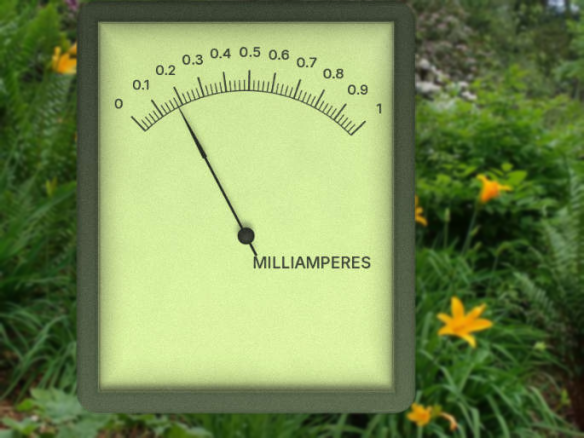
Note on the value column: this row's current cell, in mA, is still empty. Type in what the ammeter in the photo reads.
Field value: 0.18 mA
